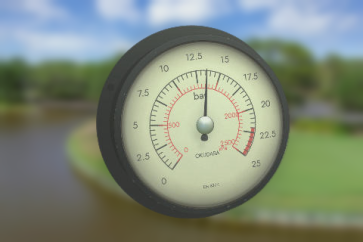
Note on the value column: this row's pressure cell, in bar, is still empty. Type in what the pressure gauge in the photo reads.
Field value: 13.5 bar
